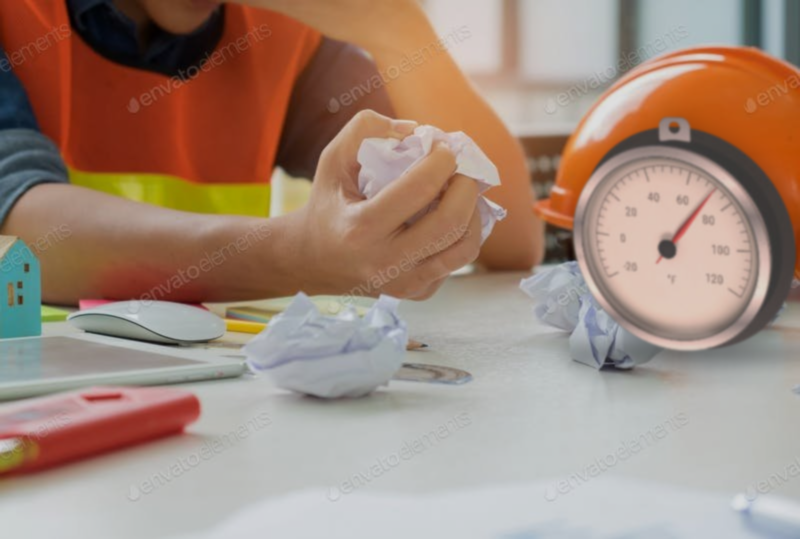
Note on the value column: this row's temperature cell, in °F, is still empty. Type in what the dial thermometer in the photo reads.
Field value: 72 °F
